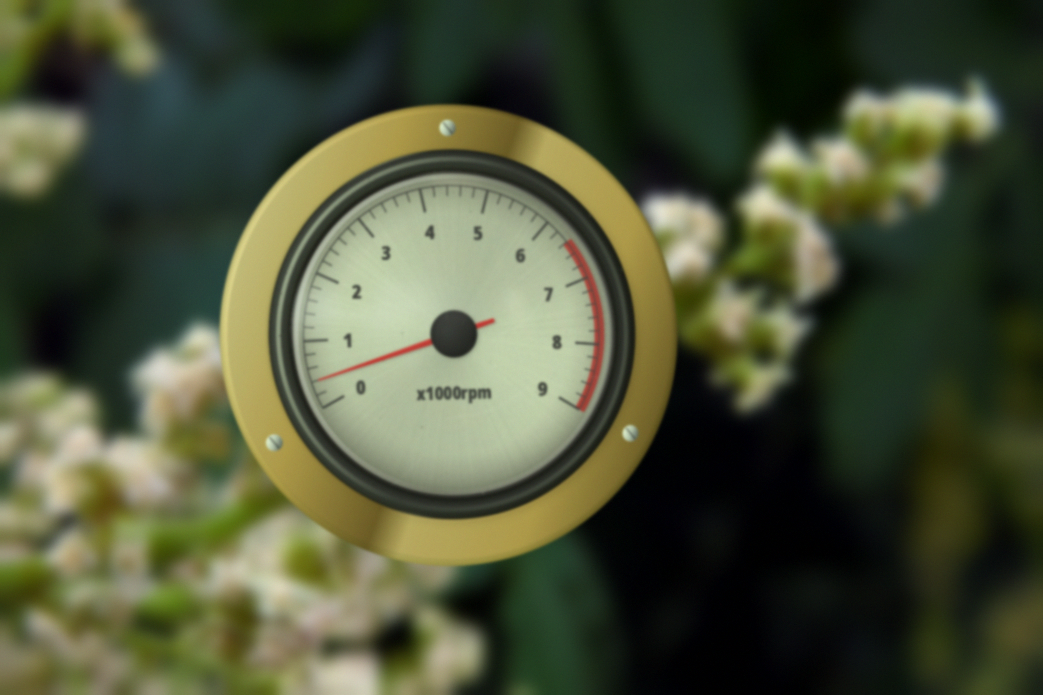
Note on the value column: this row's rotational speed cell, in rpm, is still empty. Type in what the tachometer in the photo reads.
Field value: 400 rpm
